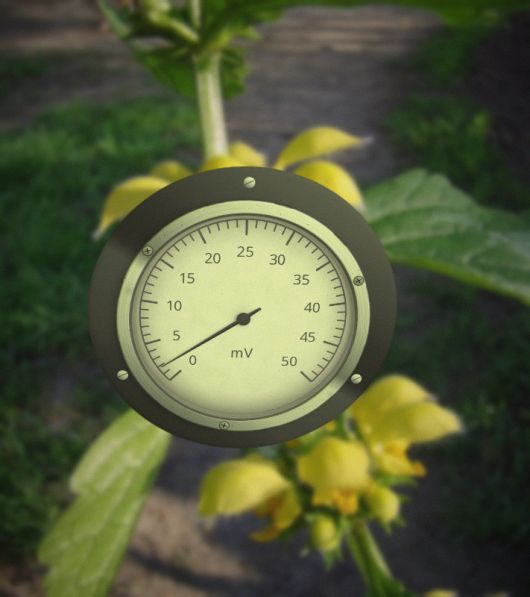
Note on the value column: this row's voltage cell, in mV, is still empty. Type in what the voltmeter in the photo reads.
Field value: 2 mV
